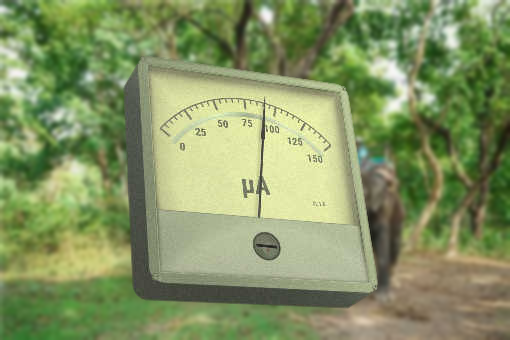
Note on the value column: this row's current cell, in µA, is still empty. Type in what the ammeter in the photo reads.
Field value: 90 µA
